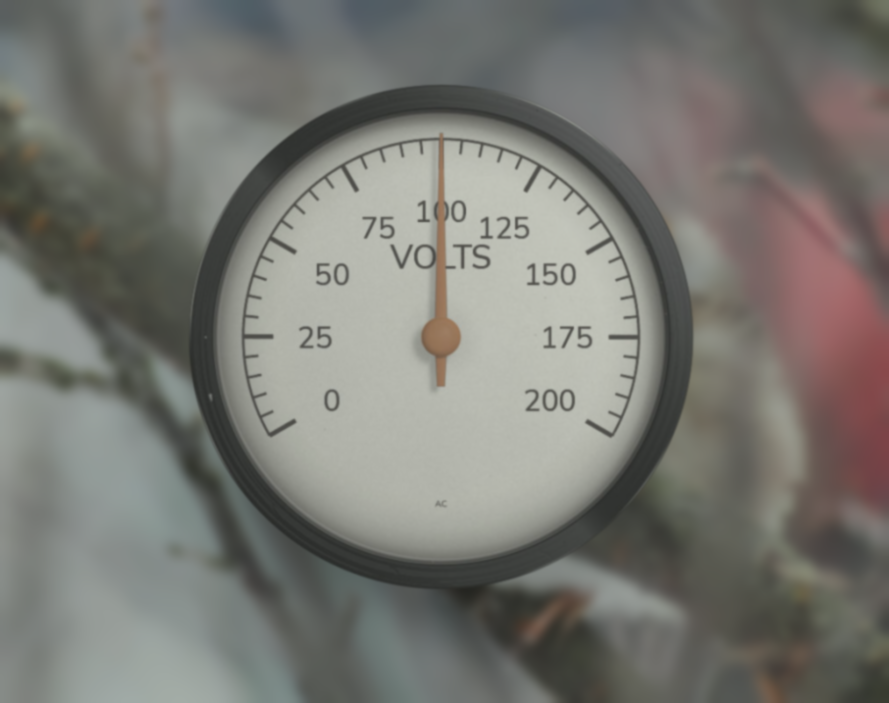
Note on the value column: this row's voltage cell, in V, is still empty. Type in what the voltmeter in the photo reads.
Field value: 100 V
